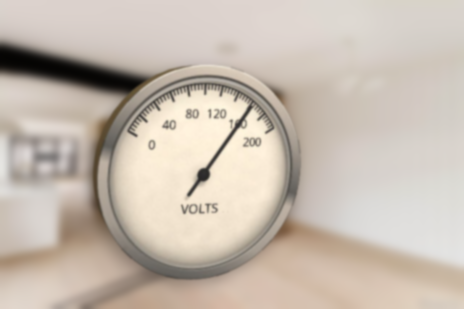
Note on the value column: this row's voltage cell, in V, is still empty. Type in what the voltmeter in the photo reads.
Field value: 160 V
